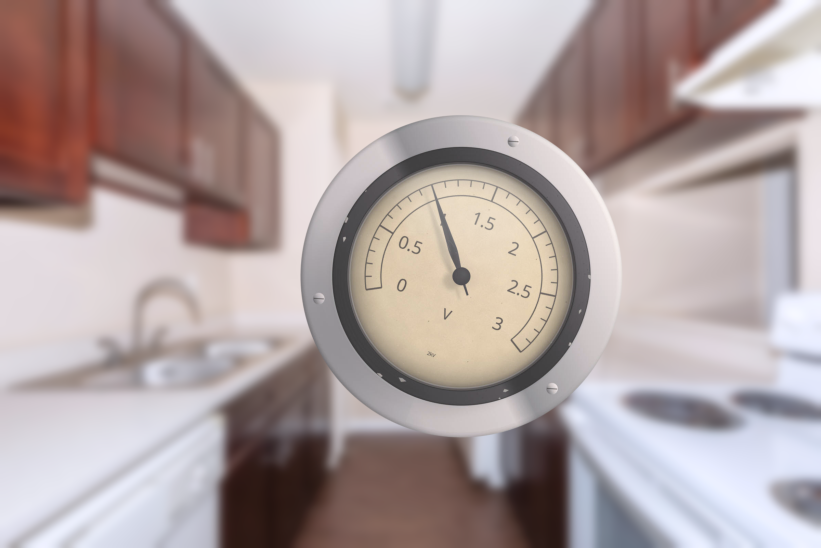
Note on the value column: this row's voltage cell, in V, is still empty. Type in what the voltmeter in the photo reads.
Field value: 1 V
